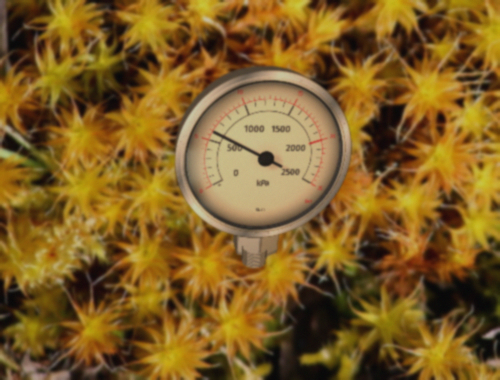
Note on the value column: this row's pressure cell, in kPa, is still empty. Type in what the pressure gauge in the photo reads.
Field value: 600 kPa
